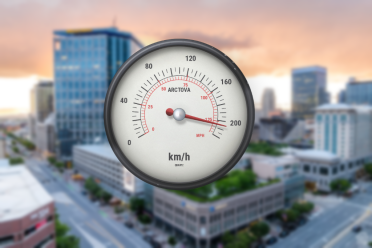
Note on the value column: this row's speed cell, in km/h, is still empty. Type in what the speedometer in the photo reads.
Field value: 205 km/h
